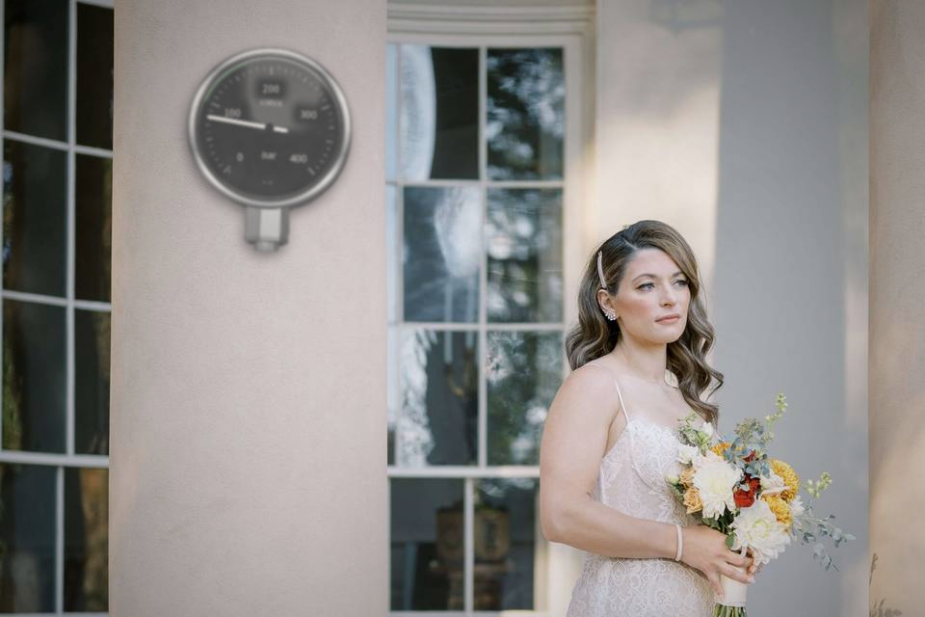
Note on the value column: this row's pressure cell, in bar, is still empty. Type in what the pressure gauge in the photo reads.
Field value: 80 bar
